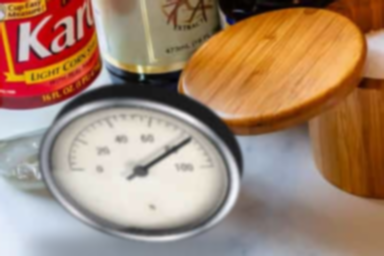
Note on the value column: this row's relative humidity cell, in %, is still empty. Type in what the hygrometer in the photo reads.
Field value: 80 %
